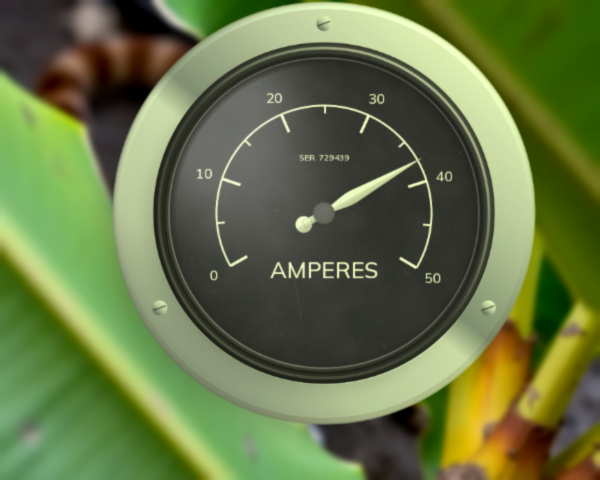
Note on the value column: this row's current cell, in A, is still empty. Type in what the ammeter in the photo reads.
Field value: 37.5 A
